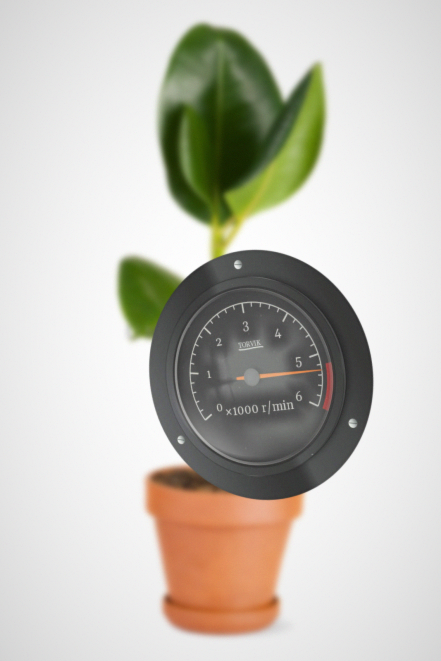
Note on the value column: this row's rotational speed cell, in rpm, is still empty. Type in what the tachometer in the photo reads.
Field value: 5300 rpm
